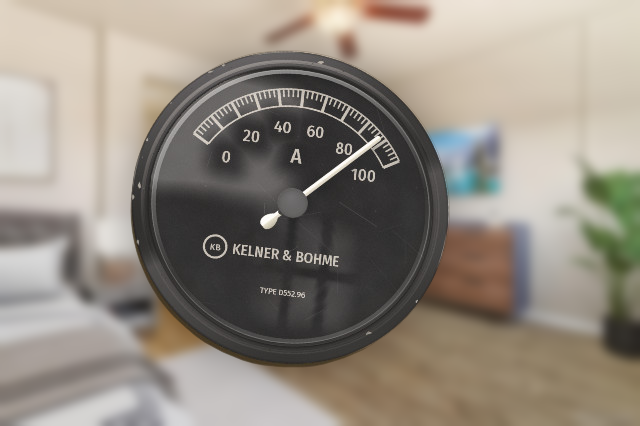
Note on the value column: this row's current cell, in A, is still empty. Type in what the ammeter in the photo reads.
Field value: 88 A
